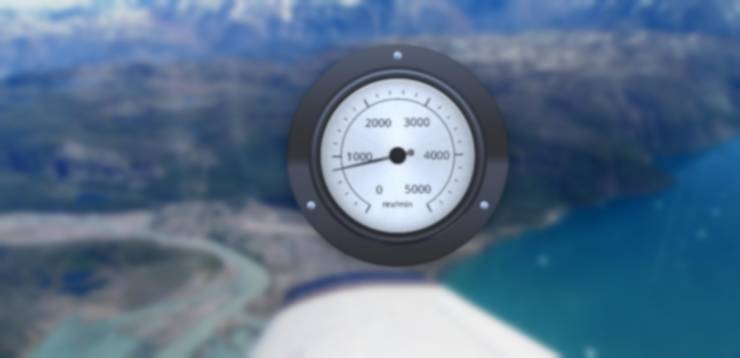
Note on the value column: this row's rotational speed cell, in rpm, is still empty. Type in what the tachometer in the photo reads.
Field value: 800 rpm
